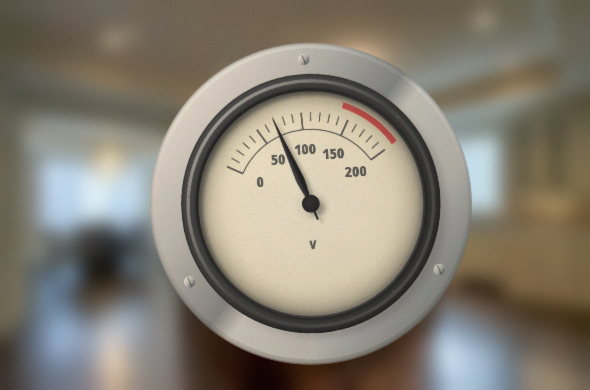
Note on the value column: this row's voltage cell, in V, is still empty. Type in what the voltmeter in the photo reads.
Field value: 70 V
